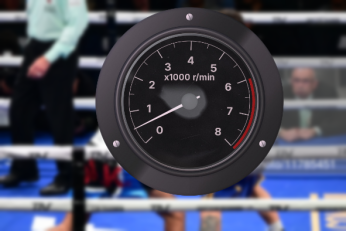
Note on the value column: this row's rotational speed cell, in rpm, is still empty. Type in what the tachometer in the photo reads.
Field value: 500 rpm
